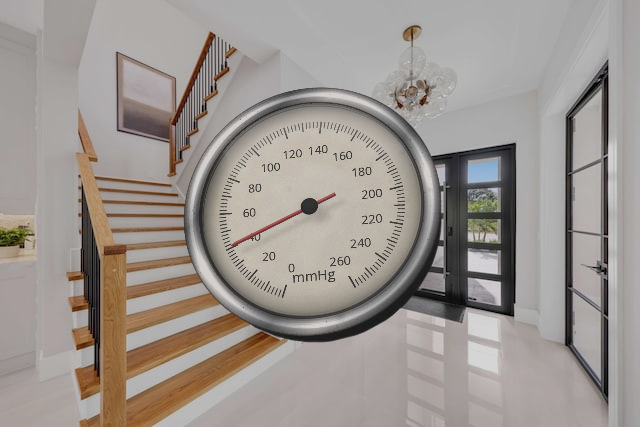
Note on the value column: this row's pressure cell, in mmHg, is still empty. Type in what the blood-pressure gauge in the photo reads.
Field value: 40 mmHg
